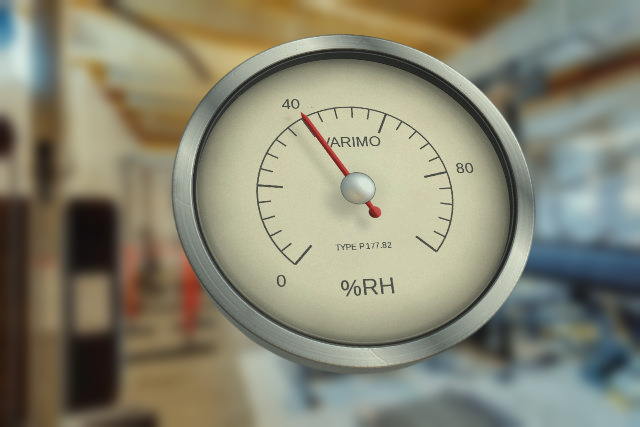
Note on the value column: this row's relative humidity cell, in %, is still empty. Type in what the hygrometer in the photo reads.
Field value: 40 %
